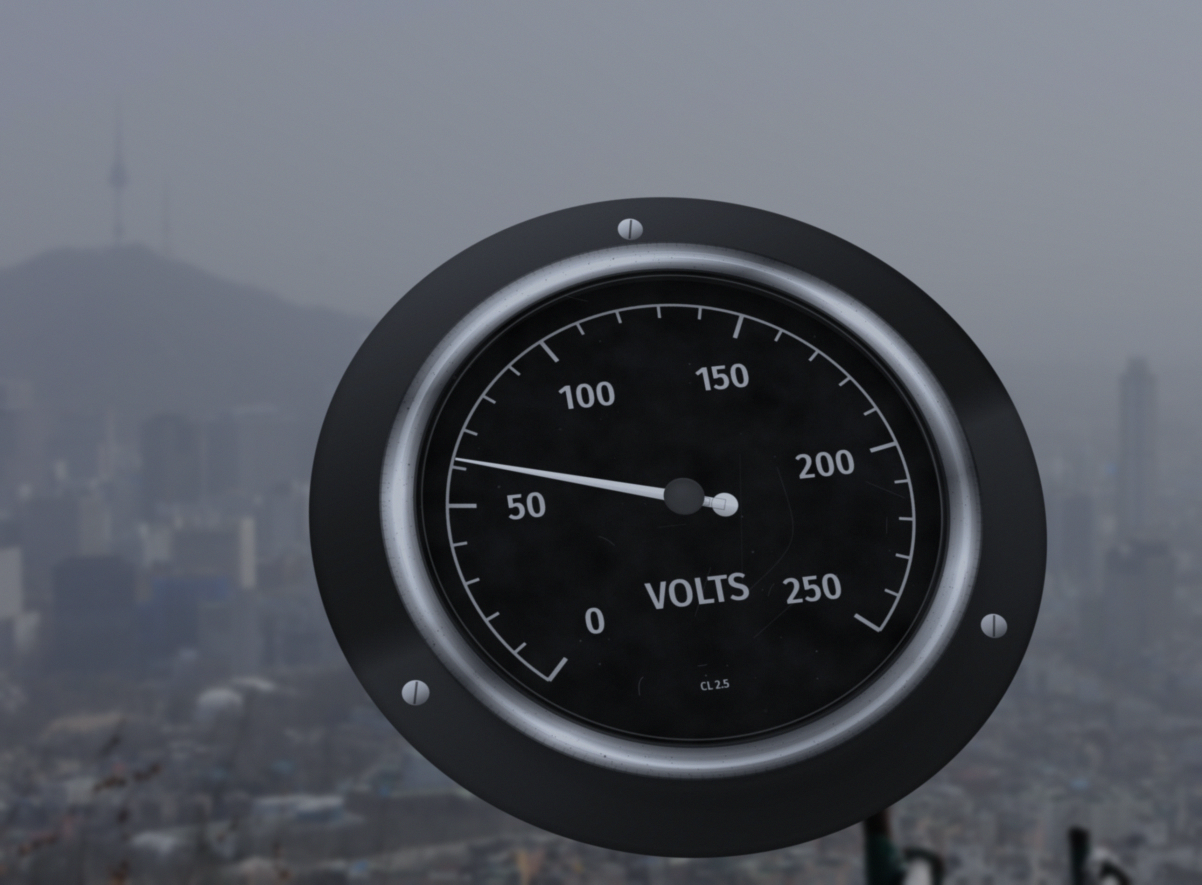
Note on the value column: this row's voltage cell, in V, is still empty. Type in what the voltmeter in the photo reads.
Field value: 60 V
